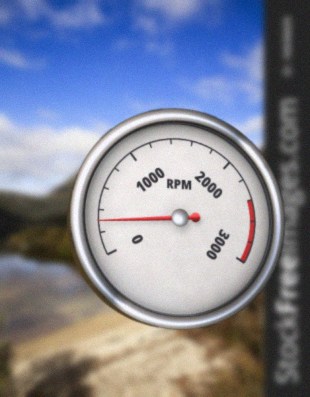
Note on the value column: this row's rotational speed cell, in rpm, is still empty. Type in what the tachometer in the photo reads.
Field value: 300 rpm
